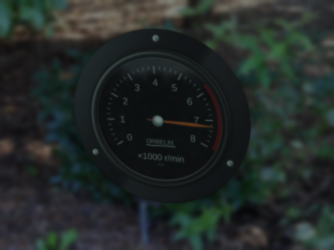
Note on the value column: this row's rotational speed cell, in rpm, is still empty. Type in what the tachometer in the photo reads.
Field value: 7200 rpm
